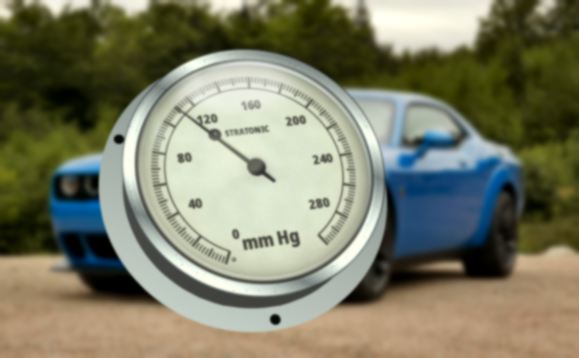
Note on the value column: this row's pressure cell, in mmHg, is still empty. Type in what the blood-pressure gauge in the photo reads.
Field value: 110 mmHg
